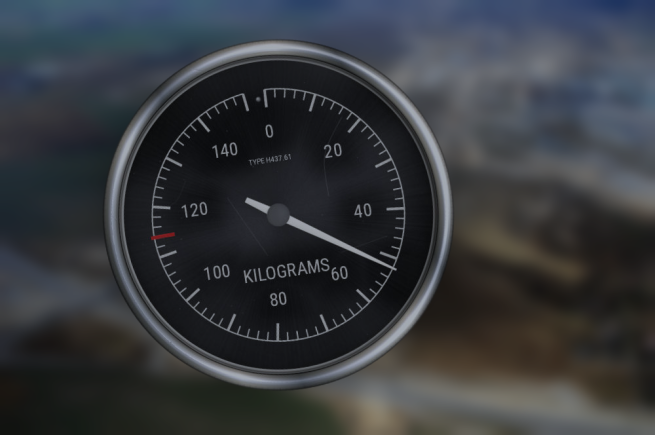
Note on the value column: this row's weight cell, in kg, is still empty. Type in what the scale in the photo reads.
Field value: 52 kg
